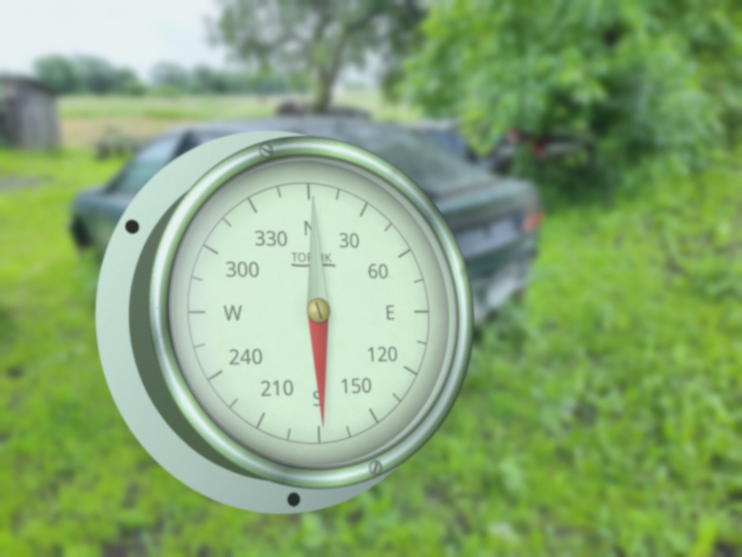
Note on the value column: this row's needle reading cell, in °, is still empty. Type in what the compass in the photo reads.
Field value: 180 °
